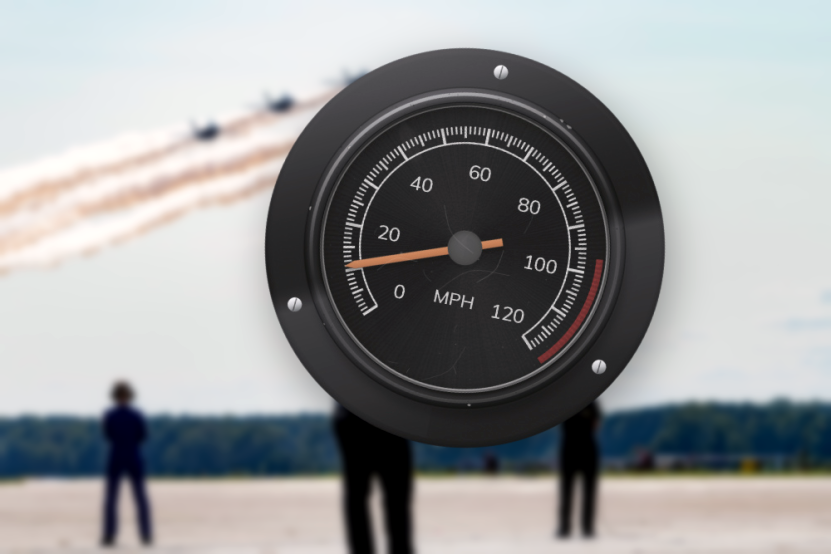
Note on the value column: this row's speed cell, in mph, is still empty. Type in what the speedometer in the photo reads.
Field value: 11 mph
